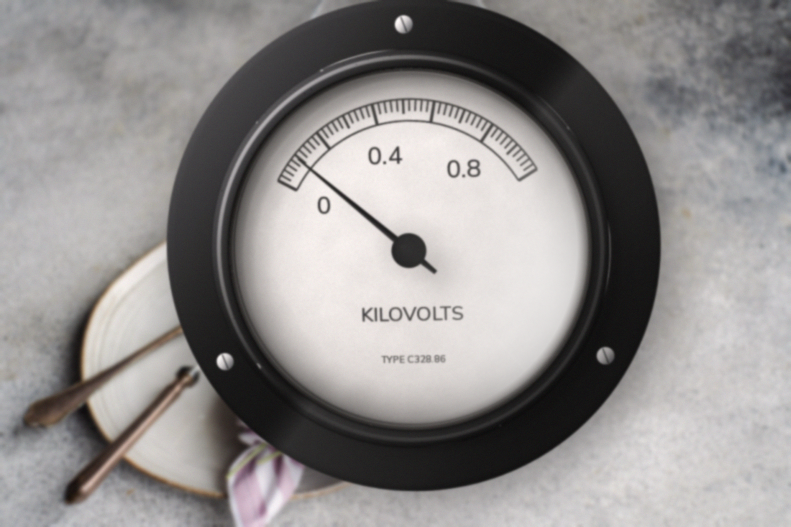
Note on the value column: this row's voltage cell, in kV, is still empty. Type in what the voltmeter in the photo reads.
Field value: 0.1 kV
